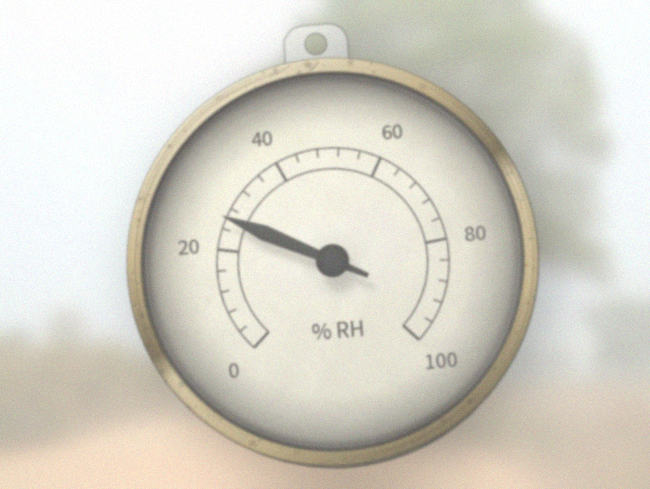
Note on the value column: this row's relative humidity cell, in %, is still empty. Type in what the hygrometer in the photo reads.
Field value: 26 %
